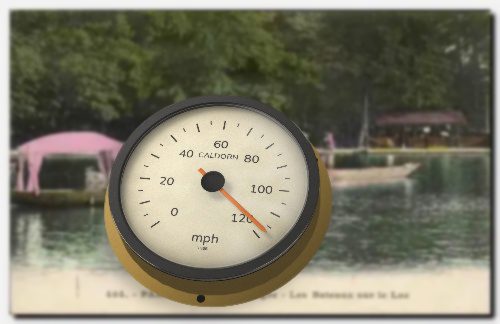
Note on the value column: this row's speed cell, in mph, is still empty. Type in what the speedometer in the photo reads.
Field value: 117.5 mph
